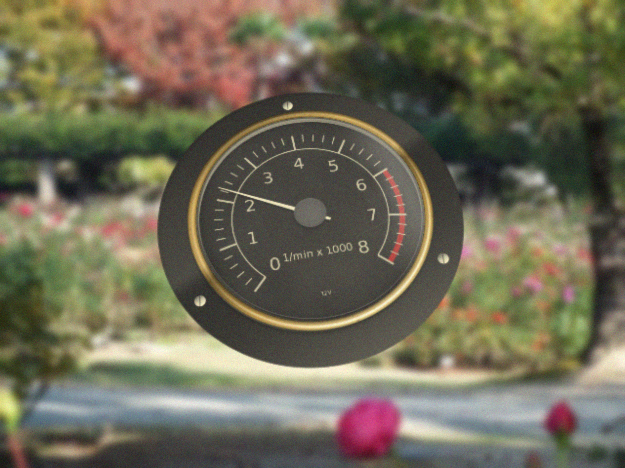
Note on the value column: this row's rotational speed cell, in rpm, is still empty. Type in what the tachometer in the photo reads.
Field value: 2200 rpm
